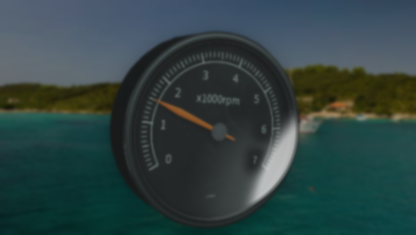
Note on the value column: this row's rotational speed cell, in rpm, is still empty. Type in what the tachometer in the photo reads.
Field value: 1500 rpm
